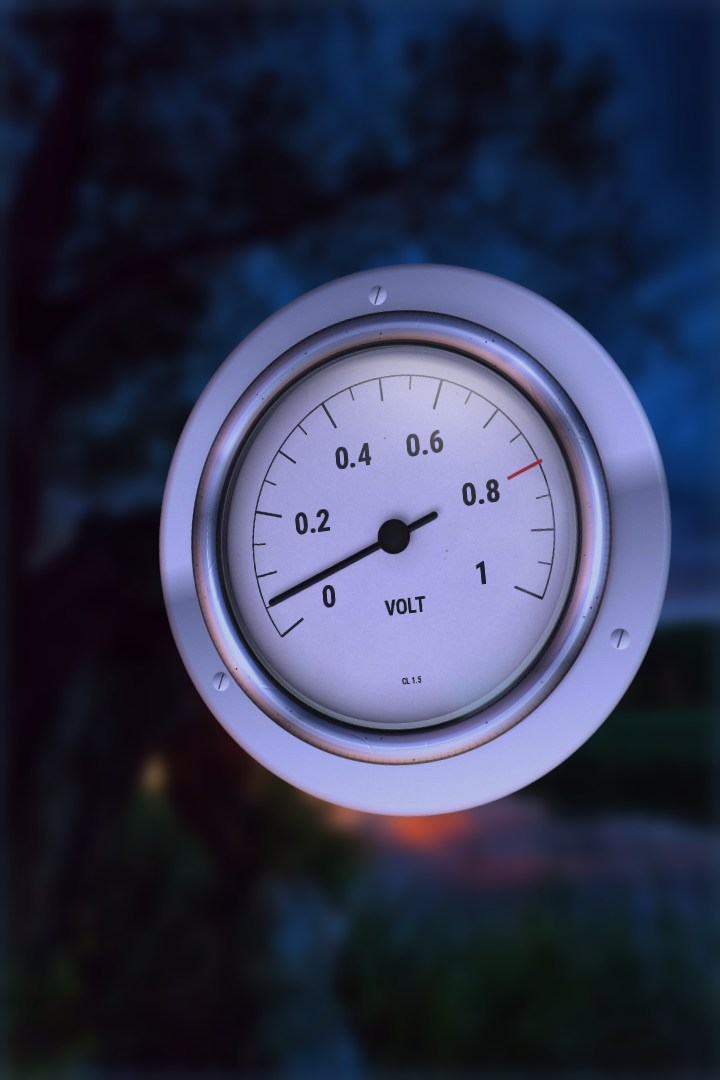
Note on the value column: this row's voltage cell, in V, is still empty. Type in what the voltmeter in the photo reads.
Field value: 0.05 V
